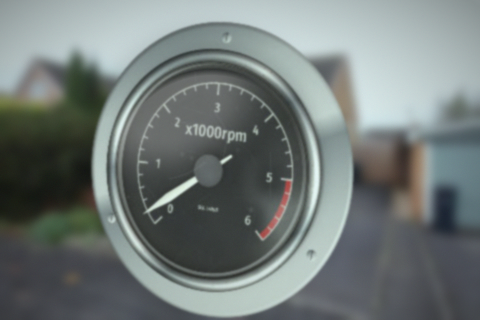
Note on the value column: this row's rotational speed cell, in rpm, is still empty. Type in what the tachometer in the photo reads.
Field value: 200 rpm
